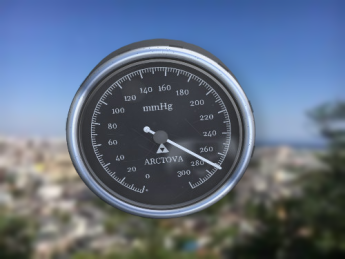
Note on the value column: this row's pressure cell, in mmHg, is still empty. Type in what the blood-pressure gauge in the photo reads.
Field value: 270 mmHg
